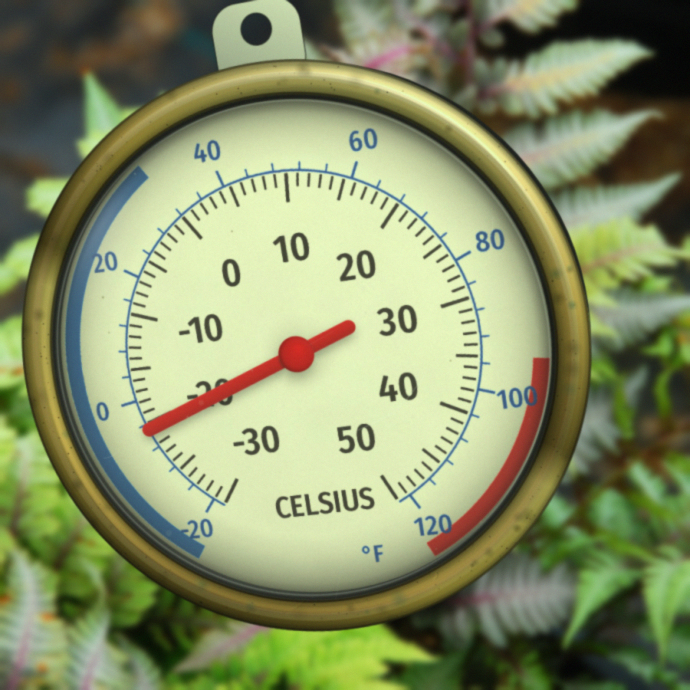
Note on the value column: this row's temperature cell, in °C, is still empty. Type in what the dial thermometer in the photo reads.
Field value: -20.5 °C
